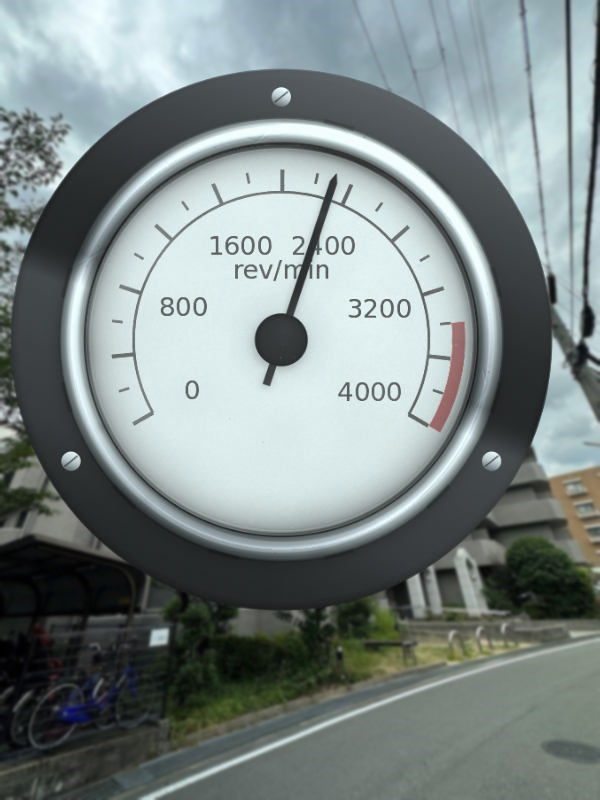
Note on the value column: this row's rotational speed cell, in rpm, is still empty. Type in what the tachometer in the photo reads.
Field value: 2300 rpm
